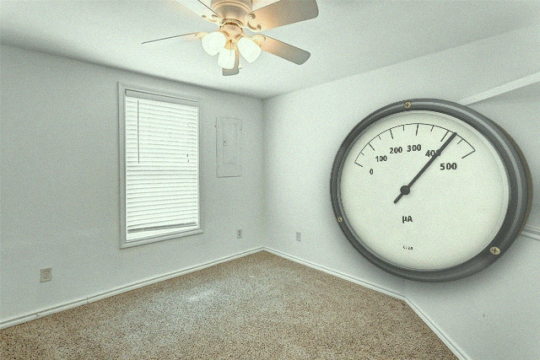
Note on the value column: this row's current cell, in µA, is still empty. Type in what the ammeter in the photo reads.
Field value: 425 µA
